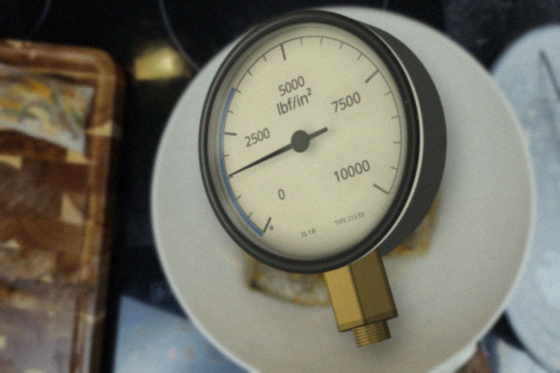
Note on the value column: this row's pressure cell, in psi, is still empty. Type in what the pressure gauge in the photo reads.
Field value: 1500 psi
